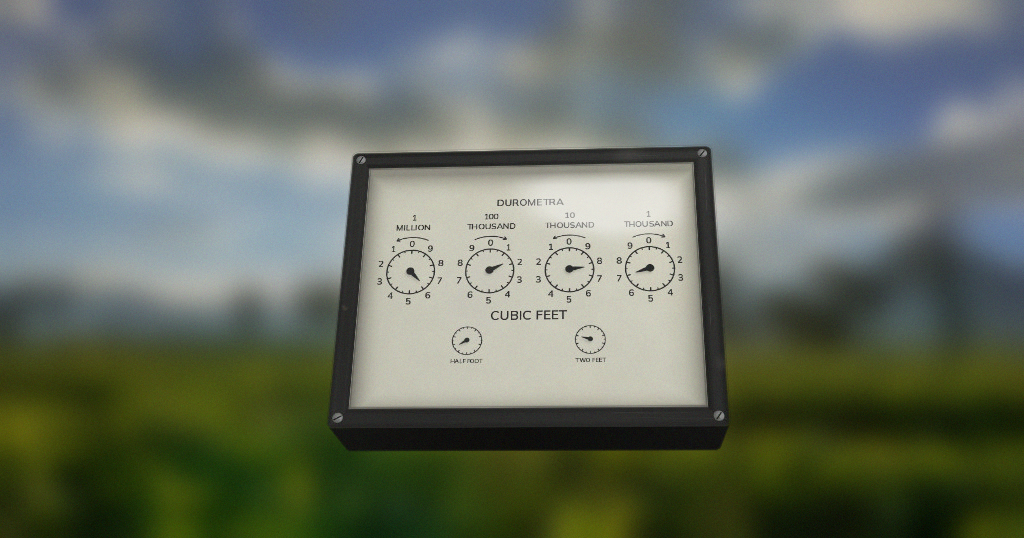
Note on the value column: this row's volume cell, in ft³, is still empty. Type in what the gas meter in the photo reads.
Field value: 617700 ft³
